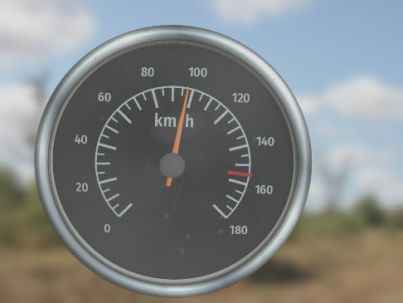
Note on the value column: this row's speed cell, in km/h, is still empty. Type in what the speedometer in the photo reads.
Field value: 97.5 km/h
